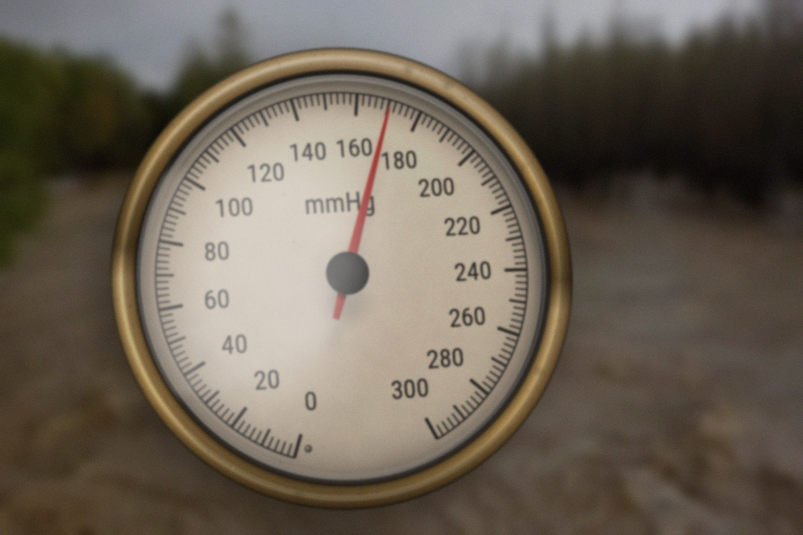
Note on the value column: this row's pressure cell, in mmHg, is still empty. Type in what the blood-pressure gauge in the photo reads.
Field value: 170 mmHg
